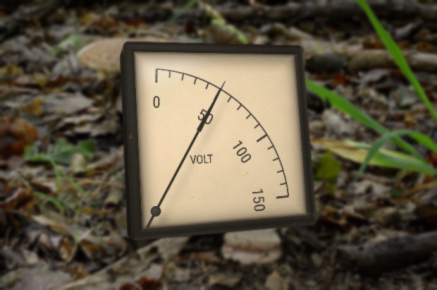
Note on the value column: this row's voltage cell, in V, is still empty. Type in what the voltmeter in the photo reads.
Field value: 50 V
